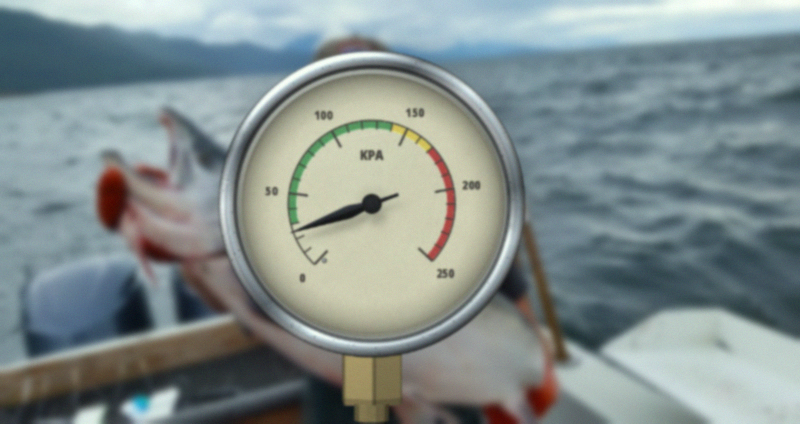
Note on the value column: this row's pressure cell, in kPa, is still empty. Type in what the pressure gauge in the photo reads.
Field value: 25 kPa
